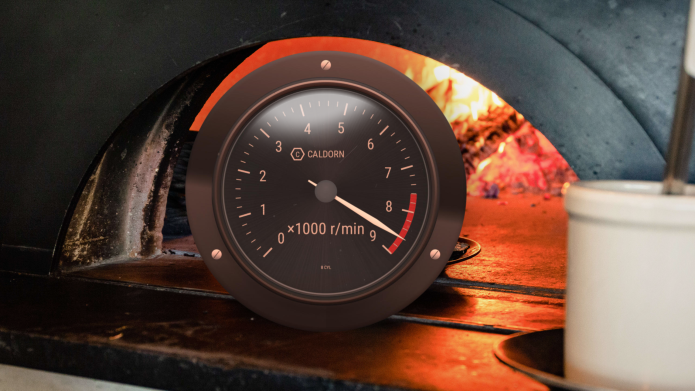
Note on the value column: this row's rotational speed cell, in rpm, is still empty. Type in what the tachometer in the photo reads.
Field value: 8600 rpm
